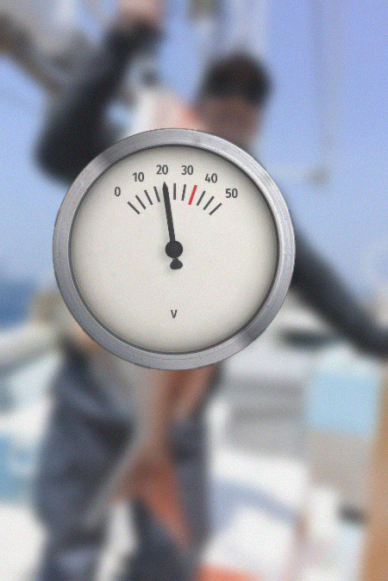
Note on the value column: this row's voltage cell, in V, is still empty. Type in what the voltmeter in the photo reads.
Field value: 20 V
